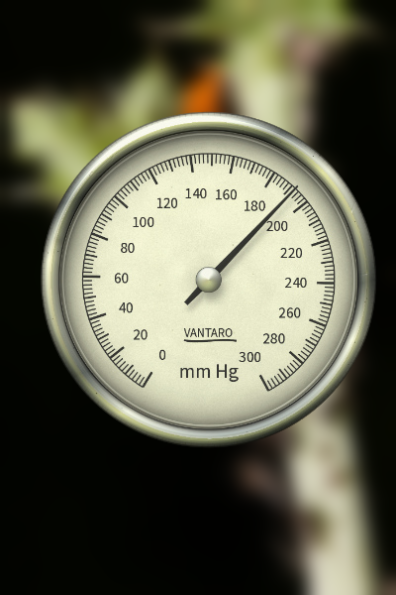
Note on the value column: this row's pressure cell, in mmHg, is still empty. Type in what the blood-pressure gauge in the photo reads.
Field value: 192 mmHg
